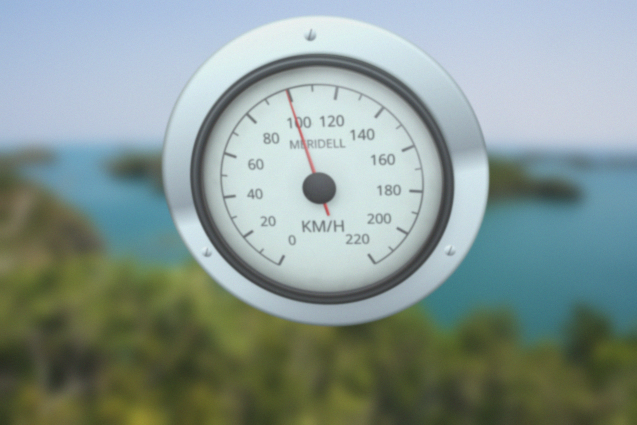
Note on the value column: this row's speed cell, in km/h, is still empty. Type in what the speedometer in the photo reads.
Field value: 100 km/h
